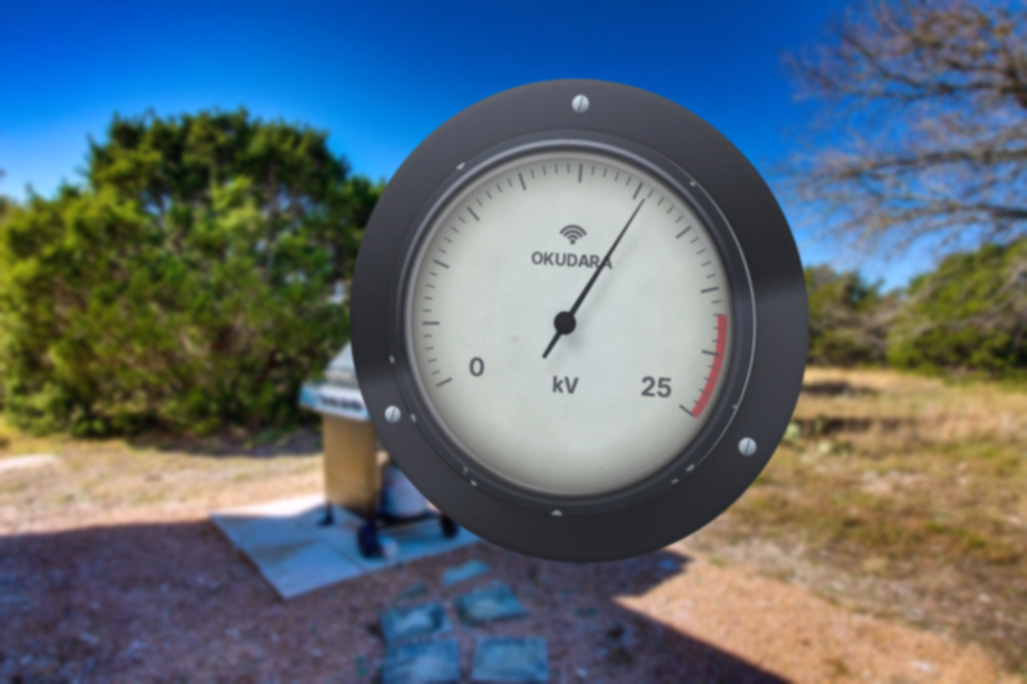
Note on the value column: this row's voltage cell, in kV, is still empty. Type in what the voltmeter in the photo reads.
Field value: 15.5 kV
